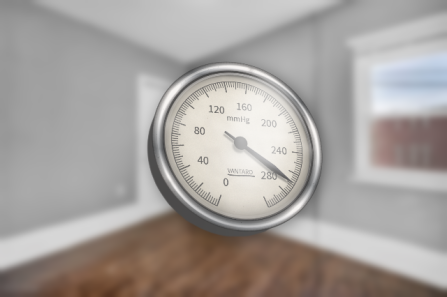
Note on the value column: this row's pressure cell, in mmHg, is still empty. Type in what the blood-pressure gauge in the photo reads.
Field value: 270 mmHg
